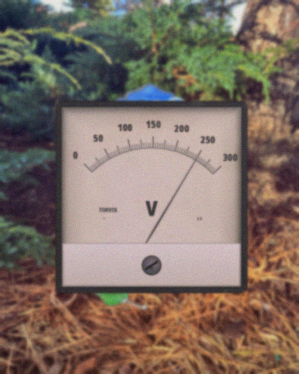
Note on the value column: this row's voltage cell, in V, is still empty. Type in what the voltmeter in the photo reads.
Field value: 250 V
